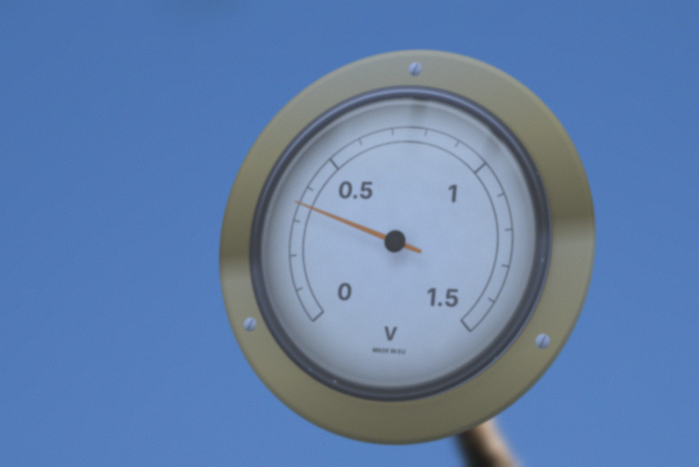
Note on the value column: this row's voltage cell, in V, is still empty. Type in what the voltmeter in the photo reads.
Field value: 0.35 V
